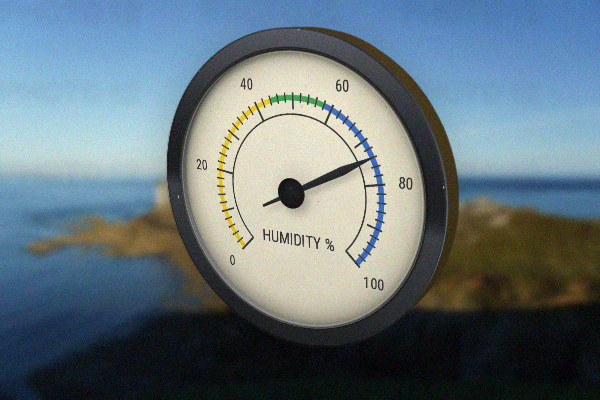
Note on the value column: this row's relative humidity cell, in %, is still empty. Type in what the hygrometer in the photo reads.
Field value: 74 %
